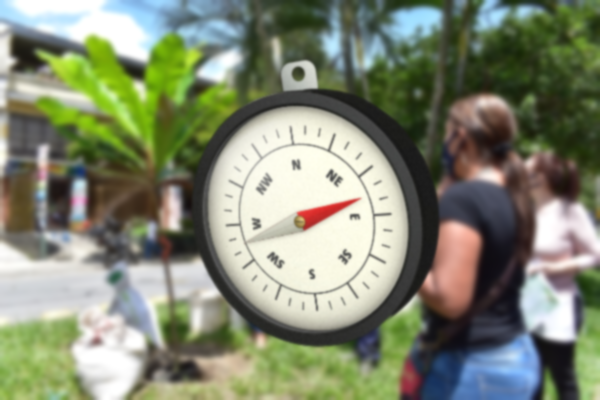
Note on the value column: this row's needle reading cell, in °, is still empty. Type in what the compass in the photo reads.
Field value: 75 °
